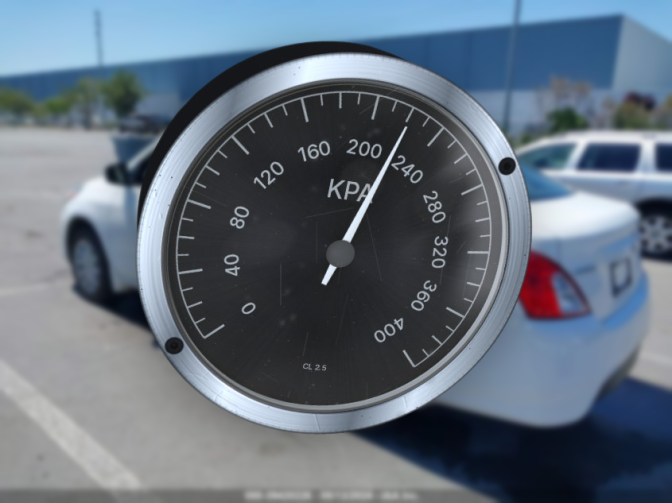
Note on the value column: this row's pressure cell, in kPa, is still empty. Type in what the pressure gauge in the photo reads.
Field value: 220 kPa
